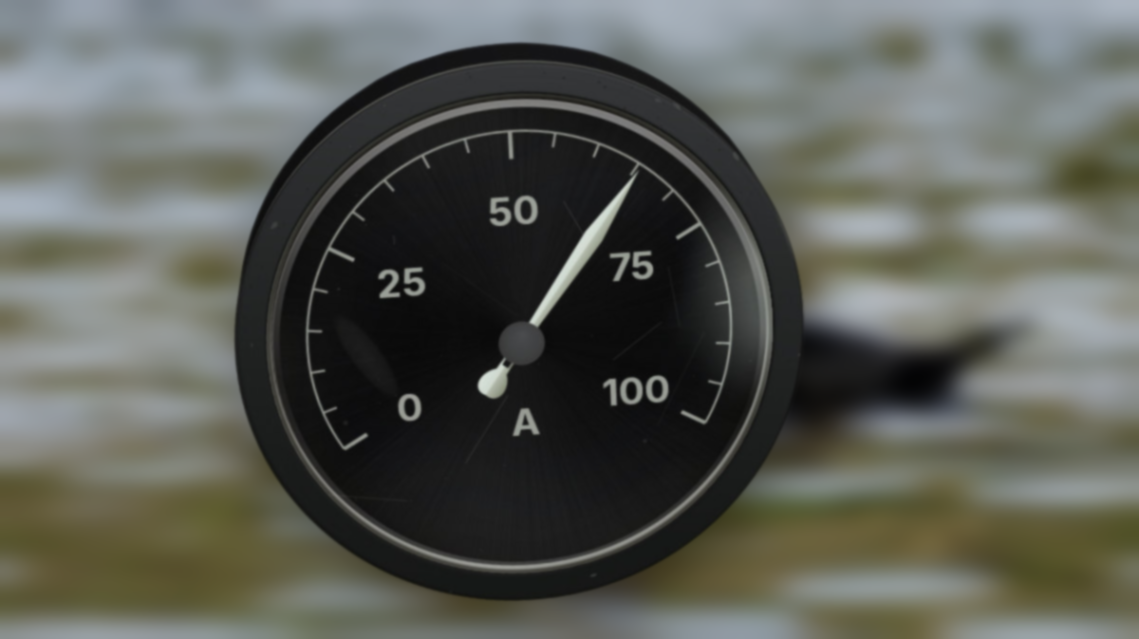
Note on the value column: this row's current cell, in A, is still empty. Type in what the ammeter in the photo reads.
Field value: 65 A
